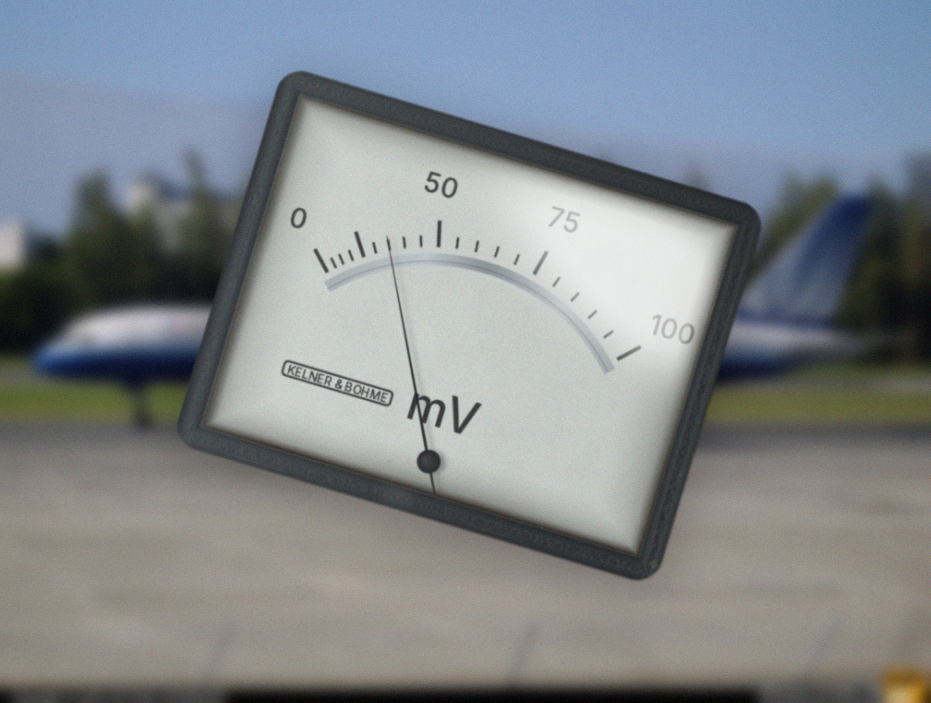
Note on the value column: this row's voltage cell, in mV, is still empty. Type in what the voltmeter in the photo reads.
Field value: 35 mV
